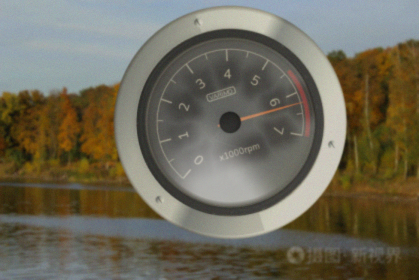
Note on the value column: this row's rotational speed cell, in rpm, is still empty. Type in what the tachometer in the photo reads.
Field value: 6250 rpm
